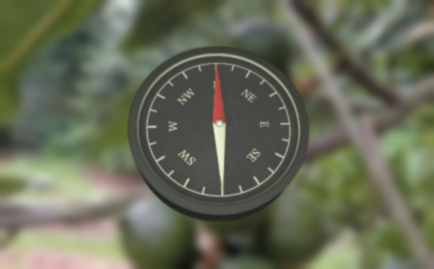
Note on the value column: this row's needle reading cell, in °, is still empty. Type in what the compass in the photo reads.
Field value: 0 °
